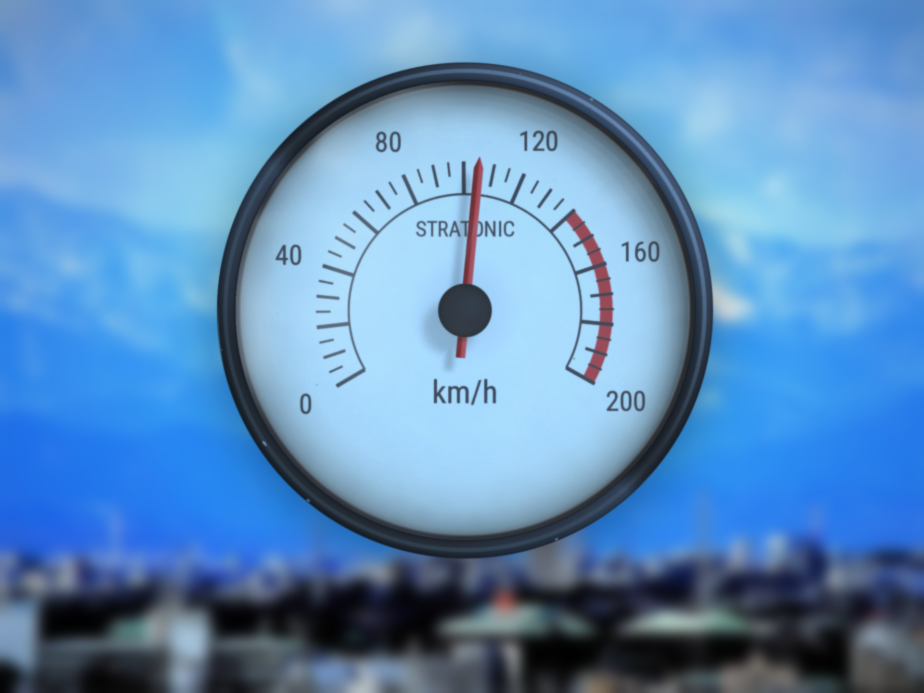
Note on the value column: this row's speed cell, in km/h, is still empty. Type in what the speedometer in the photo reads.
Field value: 105 km/h
